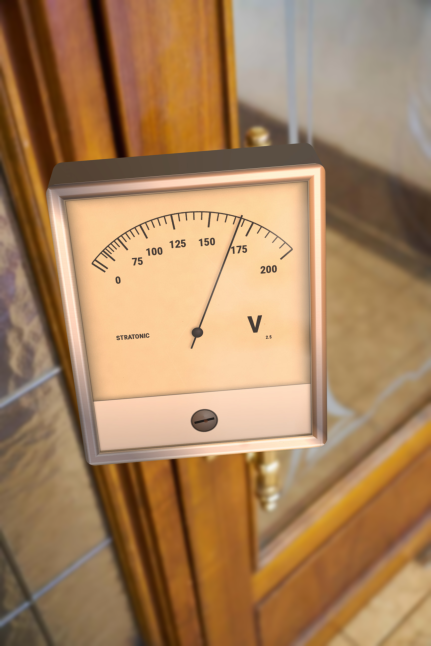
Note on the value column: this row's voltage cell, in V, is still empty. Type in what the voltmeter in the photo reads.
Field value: 167.5 V
